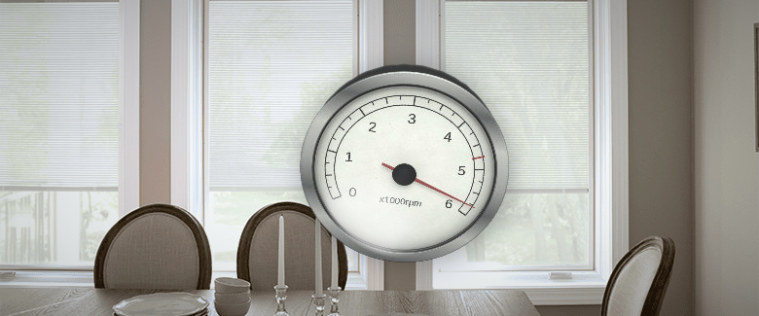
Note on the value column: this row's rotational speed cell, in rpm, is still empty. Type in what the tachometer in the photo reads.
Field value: 5750 rpm
